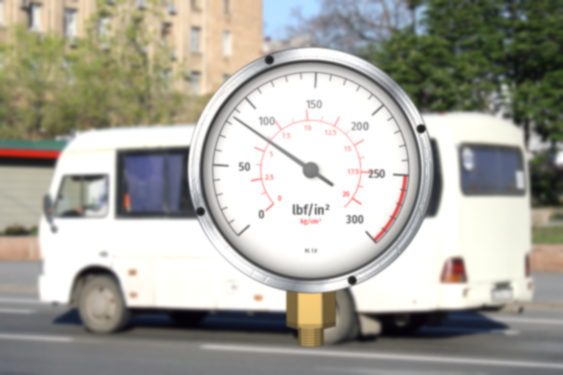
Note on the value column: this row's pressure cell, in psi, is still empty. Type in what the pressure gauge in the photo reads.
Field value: 85 psi
